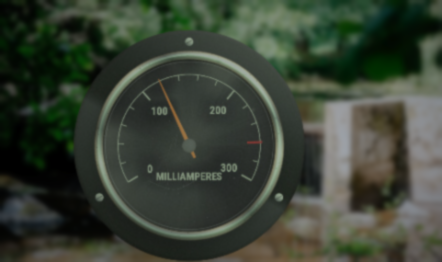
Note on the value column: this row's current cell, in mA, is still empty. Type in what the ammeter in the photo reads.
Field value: 120 mA
